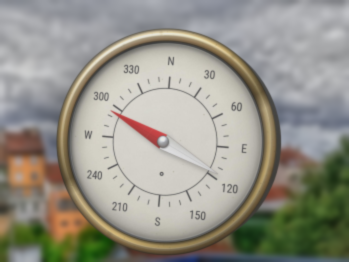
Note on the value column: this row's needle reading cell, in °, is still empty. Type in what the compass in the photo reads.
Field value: 295 °
